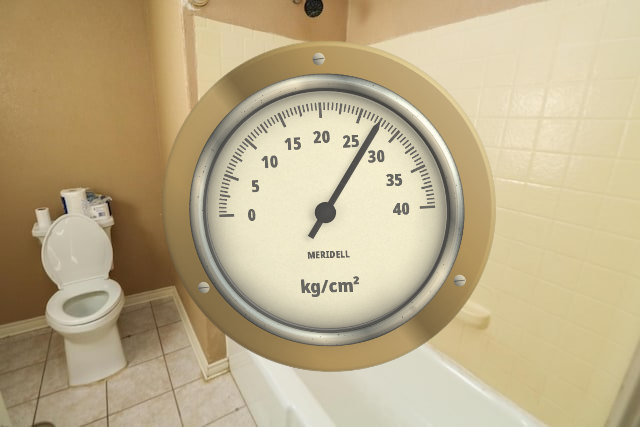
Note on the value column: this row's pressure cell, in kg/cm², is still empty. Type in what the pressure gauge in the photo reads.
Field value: 27.5 kg/cm²
